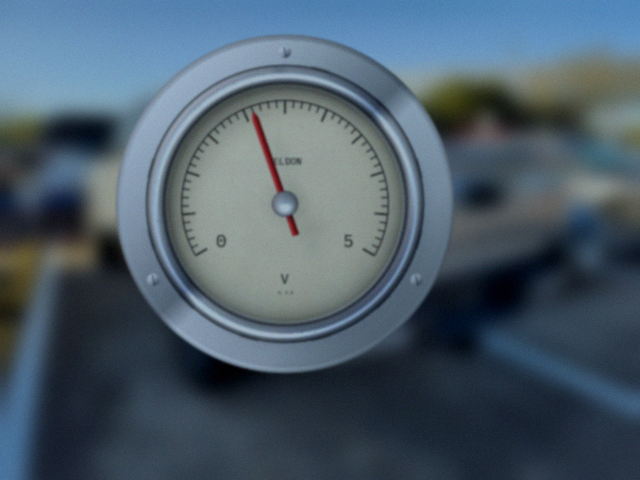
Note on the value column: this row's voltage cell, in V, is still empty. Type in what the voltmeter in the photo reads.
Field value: 2.1 V
